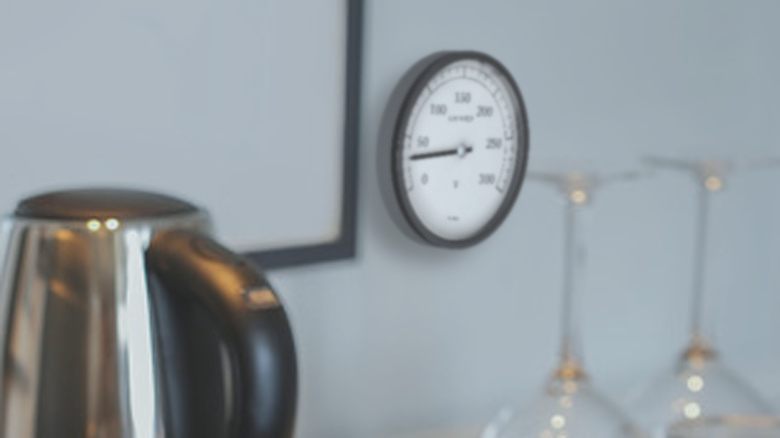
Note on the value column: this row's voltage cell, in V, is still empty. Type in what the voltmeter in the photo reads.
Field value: 30 V
